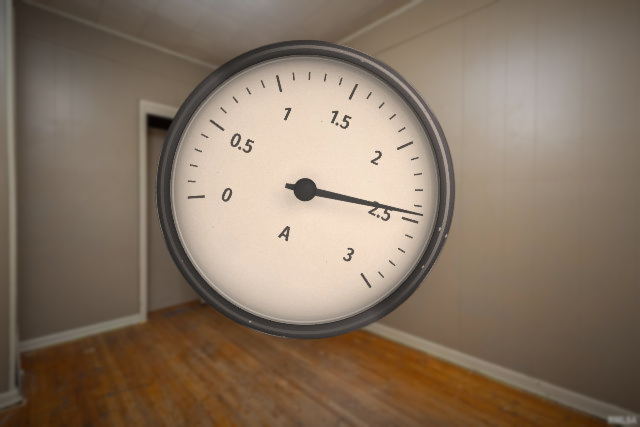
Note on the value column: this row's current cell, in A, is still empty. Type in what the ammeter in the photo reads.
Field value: 2.45 A
